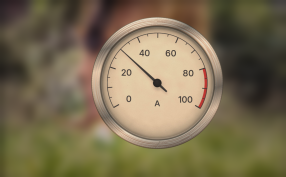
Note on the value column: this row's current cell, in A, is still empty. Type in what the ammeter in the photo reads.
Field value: 30 A
